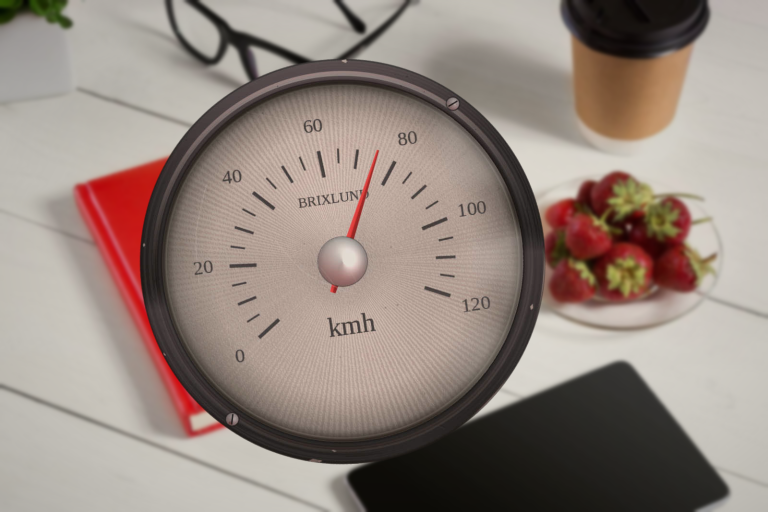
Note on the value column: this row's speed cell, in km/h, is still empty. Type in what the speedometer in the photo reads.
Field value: 75 km/h
